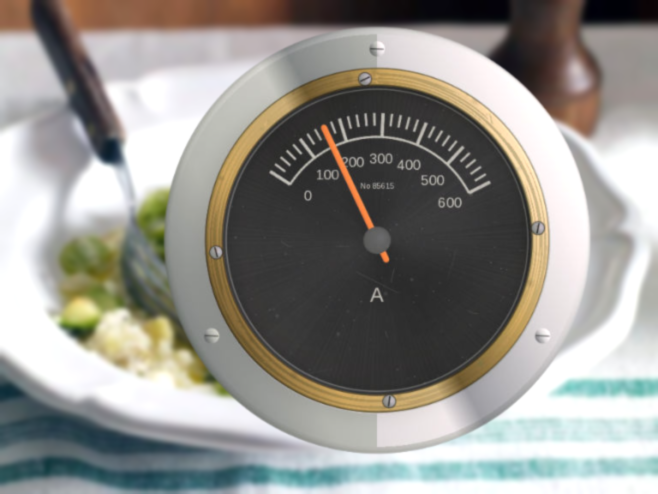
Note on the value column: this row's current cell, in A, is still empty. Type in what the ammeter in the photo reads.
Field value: 160 A
